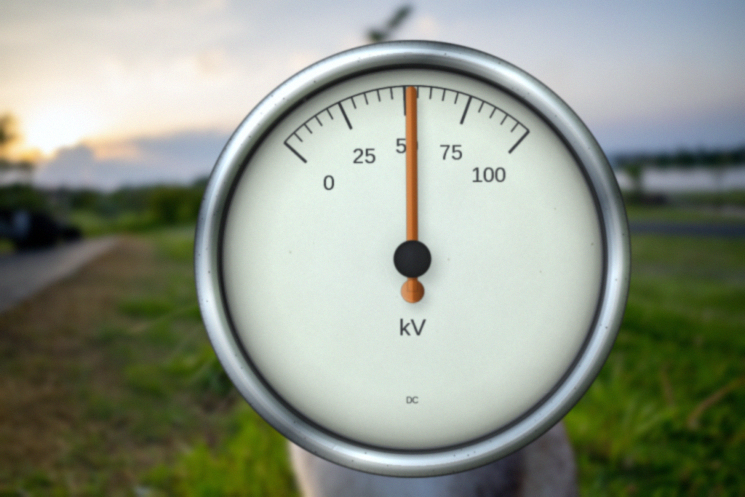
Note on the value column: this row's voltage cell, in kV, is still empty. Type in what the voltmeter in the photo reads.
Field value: 52.5 kV
